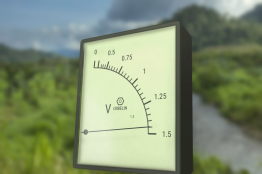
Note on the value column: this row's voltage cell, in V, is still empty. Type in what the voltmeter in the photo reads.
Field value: 1.45 V
